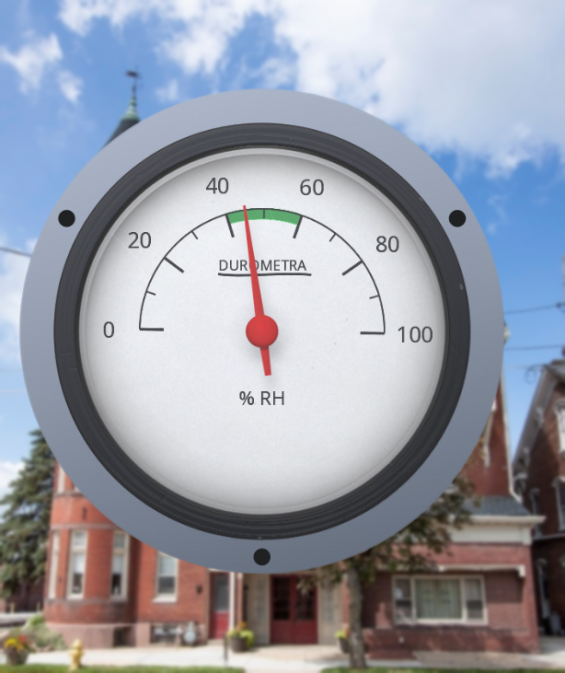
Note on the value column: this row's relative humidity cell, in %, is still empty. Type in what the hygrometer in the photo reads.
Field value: 45 %
